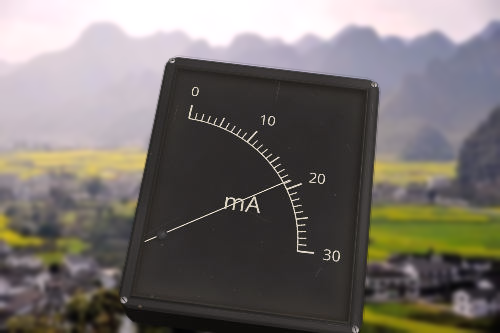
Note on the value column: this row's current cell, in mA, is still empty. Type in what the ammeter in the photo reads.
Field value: 19 mA
